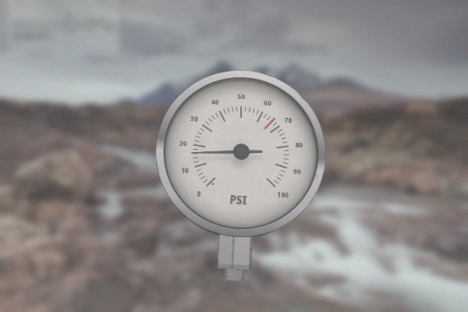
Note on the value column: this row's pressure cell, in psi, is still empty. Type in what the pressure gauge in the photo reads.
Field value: 16 psi
